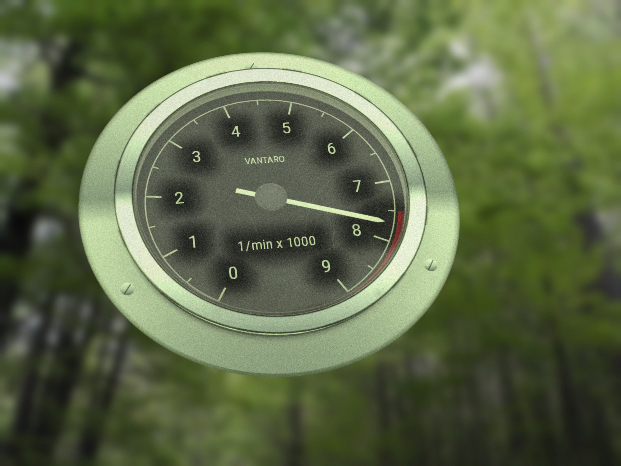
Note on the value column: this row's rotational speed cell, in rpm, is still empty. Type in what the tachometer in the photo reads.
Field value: 7750 rpm
